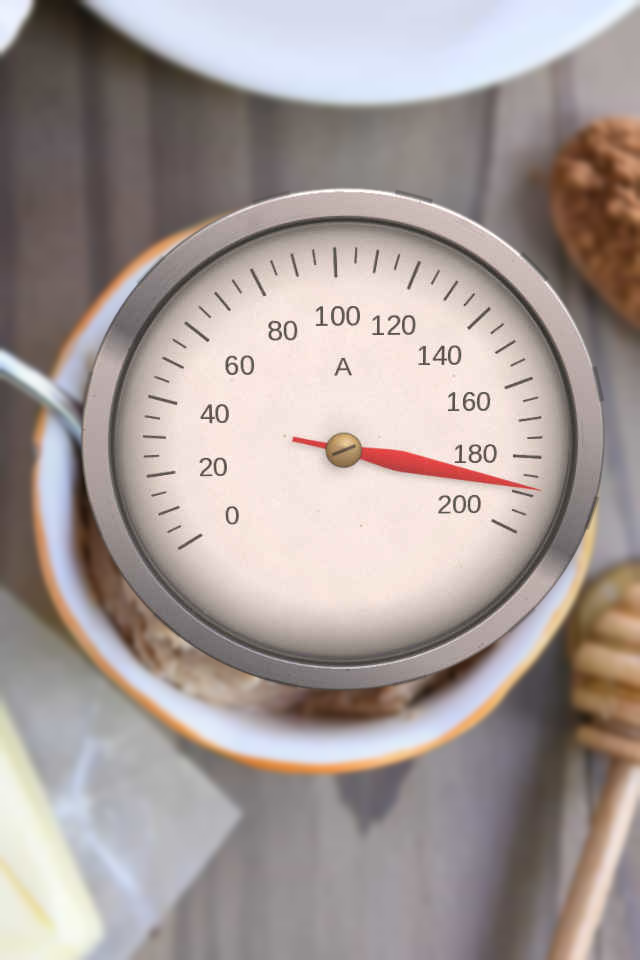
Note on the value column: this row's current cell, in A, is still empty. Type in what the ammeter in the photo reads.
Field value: 187.5 A
